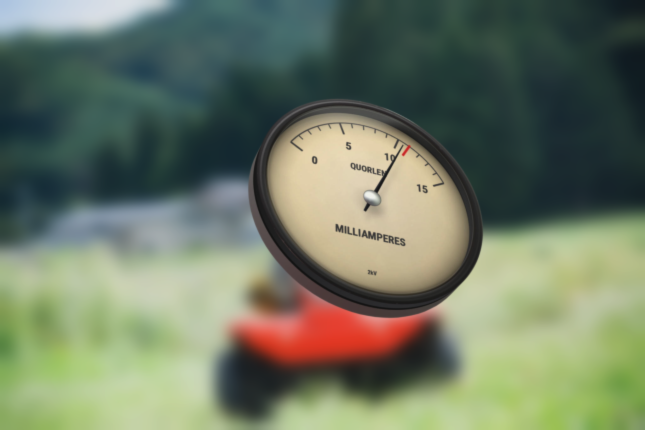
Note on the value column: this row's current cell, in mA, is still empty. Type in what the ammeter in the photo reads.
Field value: 10.5 mA
